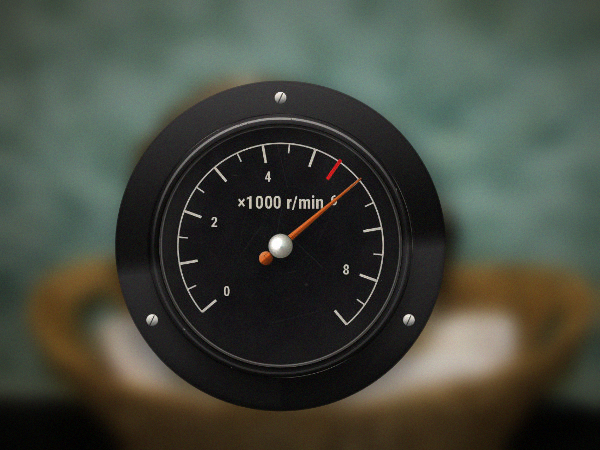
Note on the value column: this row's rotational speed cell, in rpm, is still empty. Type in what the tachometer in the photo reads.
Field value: 6000 rpm
